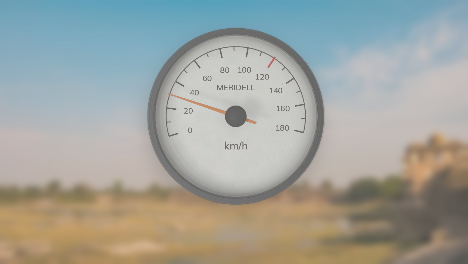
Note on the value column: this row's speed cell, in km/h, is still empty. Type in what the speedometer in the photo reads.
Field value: 30 km/h
